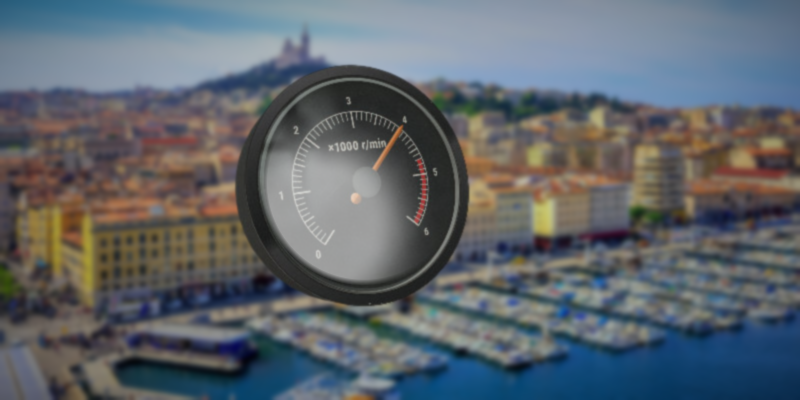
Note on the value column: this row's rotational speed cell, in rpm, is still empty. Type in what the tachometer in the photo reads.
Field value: 4000 rpm
